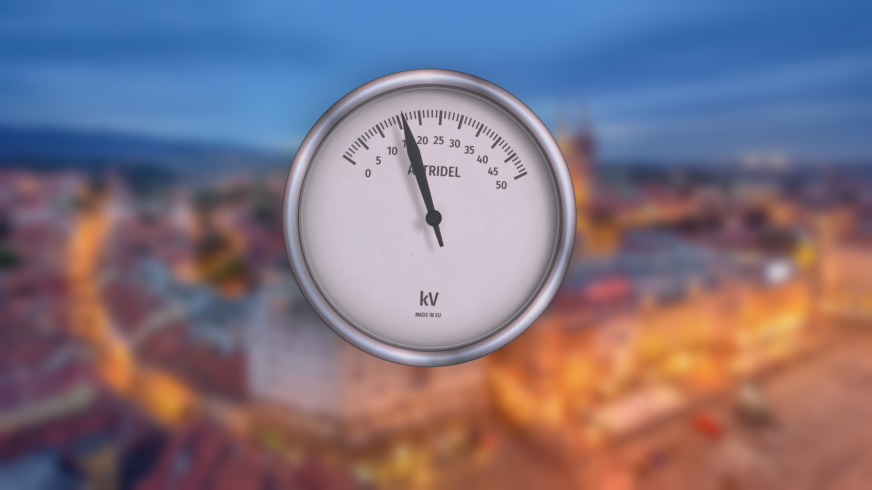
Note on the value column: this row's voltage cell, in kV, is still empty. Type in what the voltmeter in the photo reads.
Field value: 16 kV
